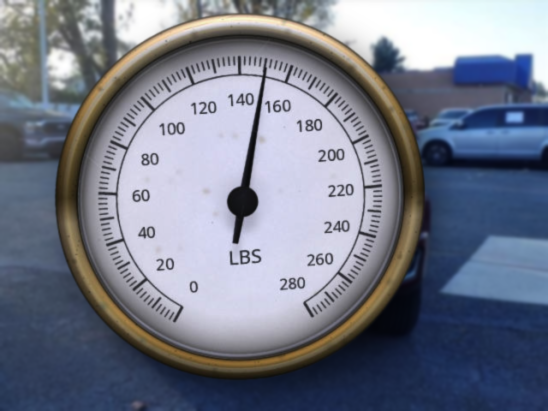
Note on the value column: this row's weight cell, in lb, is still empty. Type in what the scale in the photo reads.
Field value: 150 lb
